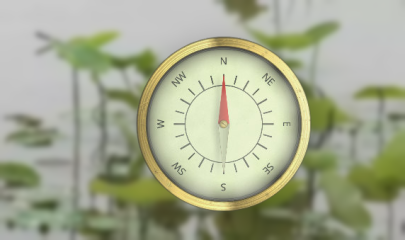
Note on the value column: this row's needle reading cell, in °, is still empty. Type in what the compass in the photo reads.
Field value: 0 °
